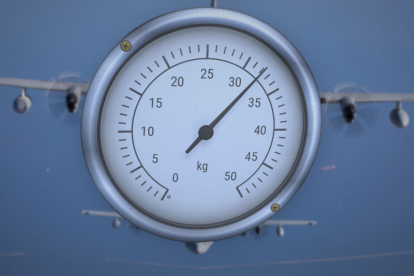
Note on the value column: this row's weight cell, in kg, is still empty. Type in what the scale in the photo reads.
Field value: 32 kg
